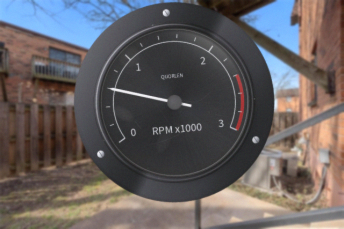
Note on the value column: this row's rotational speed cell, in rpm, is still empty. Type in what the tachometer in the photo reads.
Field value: 600 rpm
